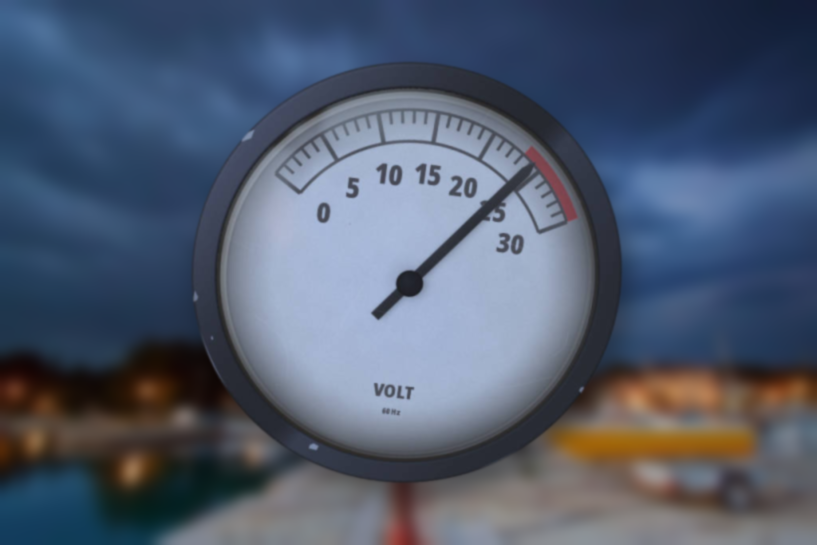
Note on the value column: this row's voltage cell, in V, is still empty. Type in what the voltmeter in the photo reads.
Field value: 24 V
